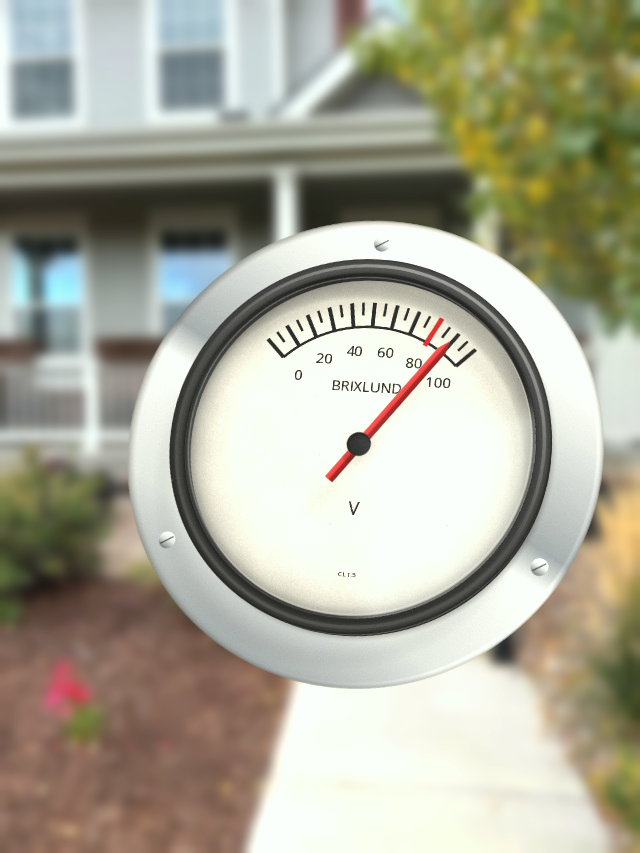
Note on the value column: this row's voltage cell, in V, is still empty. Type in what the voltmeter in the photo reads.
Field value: 90 V
